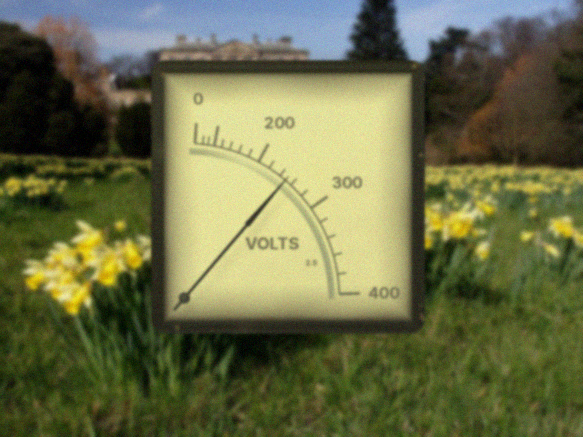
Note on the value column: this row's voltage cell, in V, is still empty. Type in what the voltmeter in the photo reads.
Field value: 250 V
